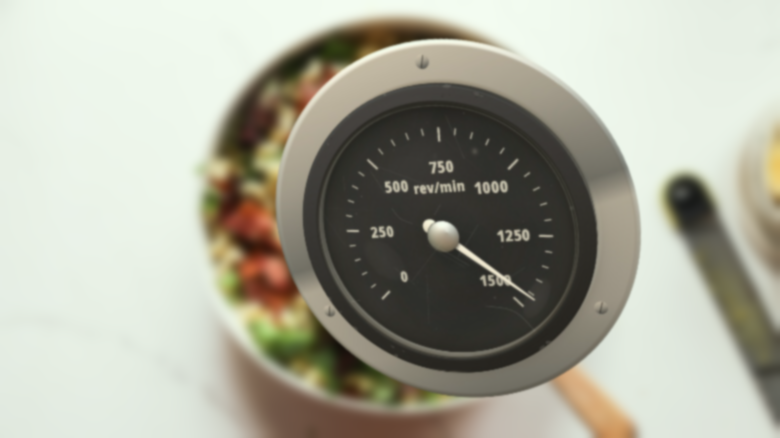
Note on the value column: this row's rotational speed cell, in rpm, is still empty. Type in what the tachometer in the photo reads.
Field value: 1450 rpm
